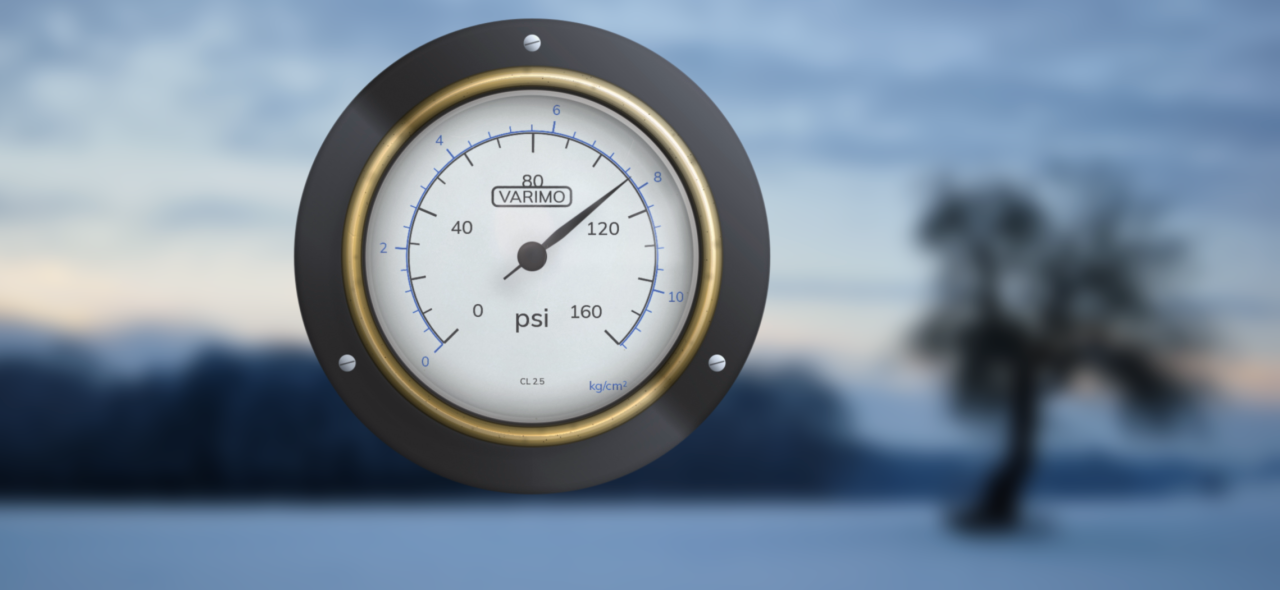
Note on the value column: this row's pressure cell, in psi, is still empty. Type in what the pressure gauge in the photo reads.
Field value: 110 psi
